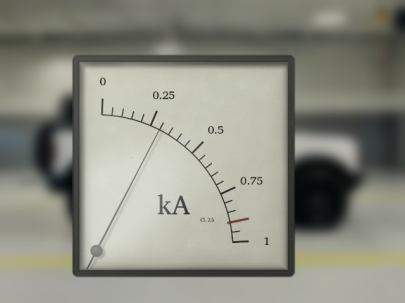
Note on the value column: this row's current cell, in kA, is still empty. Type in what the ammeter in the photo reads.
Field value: 0.3 kA
